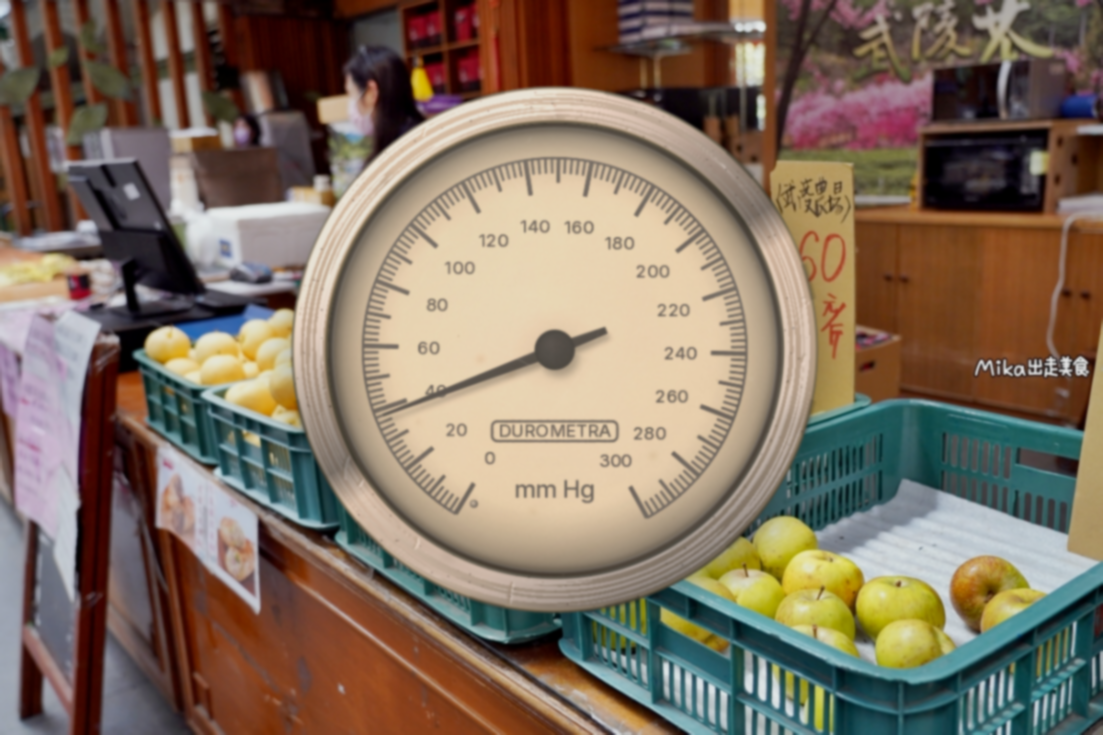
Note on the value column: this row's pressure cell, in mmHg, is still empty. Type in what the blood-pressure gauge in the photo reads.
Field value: 38 mmHg
